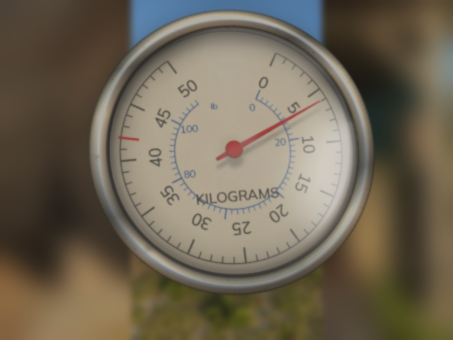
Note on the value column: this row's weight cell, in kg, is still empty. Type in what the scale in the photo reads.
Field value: 6 kg
